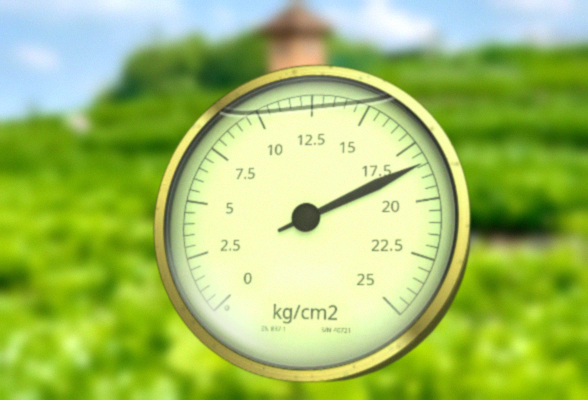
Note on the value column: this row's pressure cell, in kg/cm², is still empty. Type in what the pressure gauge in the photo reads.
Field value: 18.5 kg/cm²
